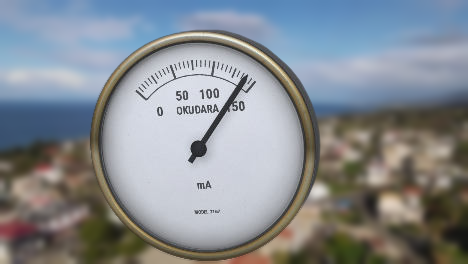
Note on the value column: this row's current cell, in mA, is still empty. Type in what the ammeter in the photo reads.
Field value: 140 mA
